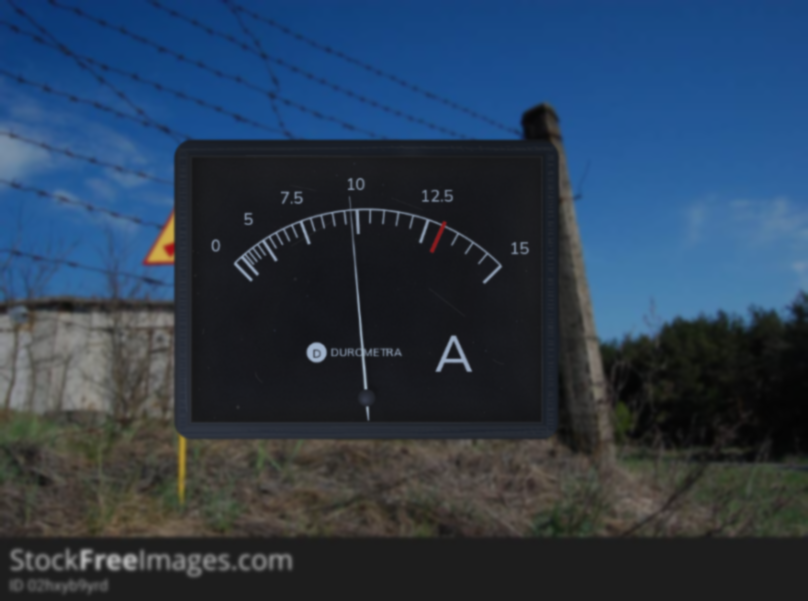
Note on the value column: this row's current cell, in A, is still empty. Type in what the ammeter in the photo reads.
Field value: 9.75 A
